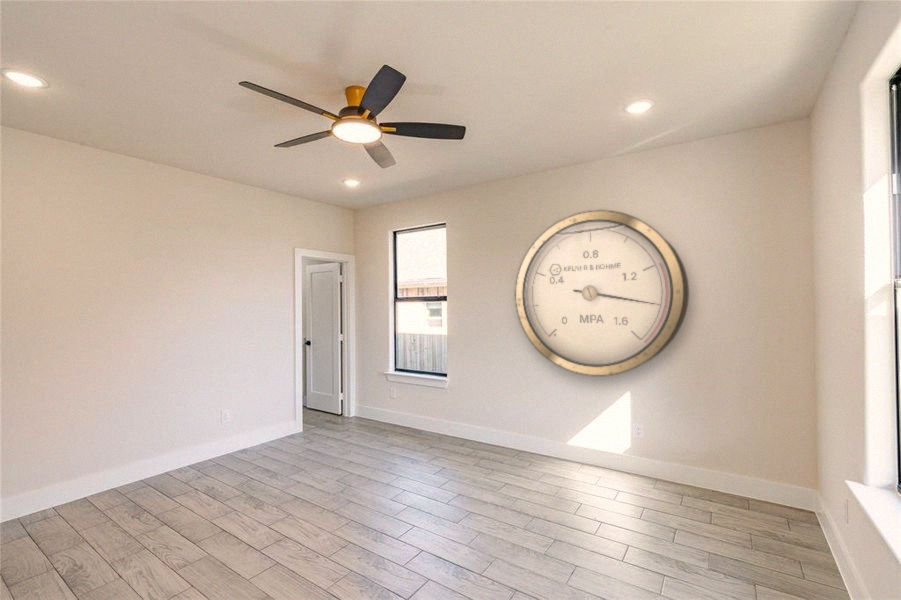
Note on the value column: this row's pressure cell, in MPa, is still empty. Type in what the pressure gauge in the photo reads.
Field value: 1.4 MPa
